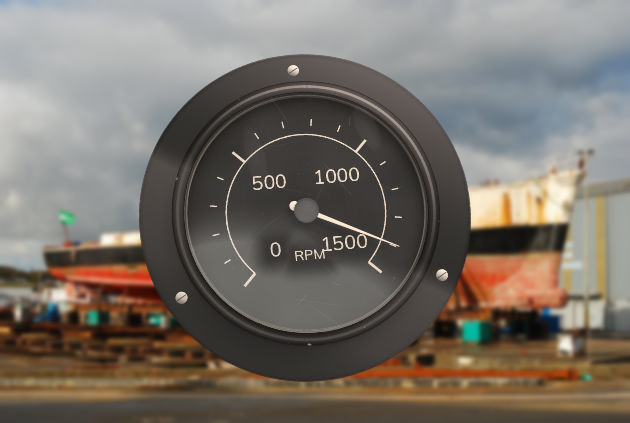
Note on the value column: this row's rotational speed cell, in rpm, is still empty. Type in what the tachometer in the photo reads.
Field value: 1400 rpm
